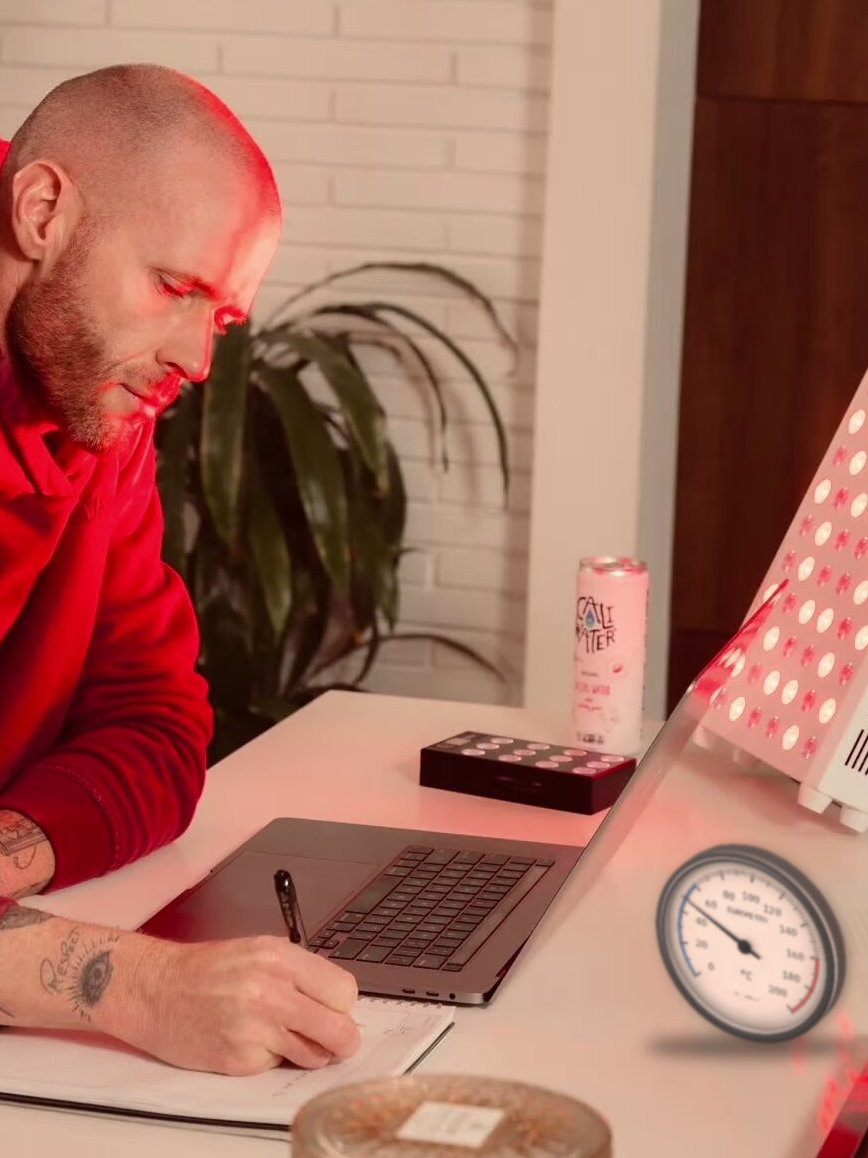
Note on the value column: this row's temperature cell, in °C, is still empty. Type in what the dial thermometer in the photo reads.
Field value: 50 °C
